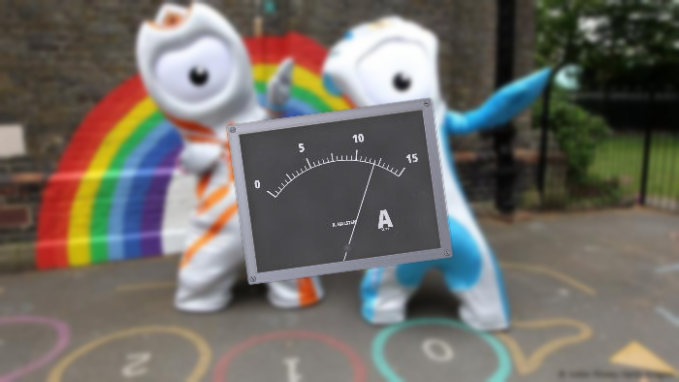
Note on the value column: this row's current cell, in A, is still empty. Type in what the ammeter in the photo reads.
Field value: 12 A
